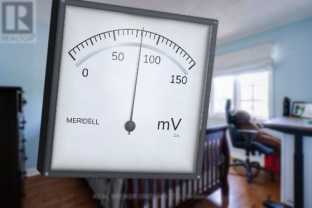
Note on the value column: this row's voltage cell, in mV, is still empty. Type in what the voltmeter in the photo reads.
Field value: 80 mV
